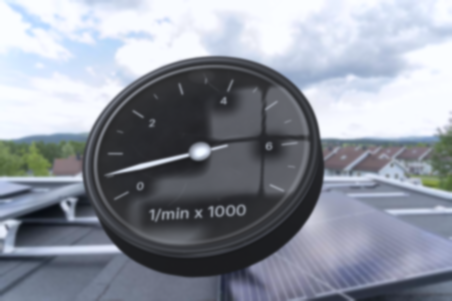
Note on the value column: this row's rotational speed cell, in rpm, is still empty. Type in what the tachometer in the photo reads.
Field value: 500 rpm
